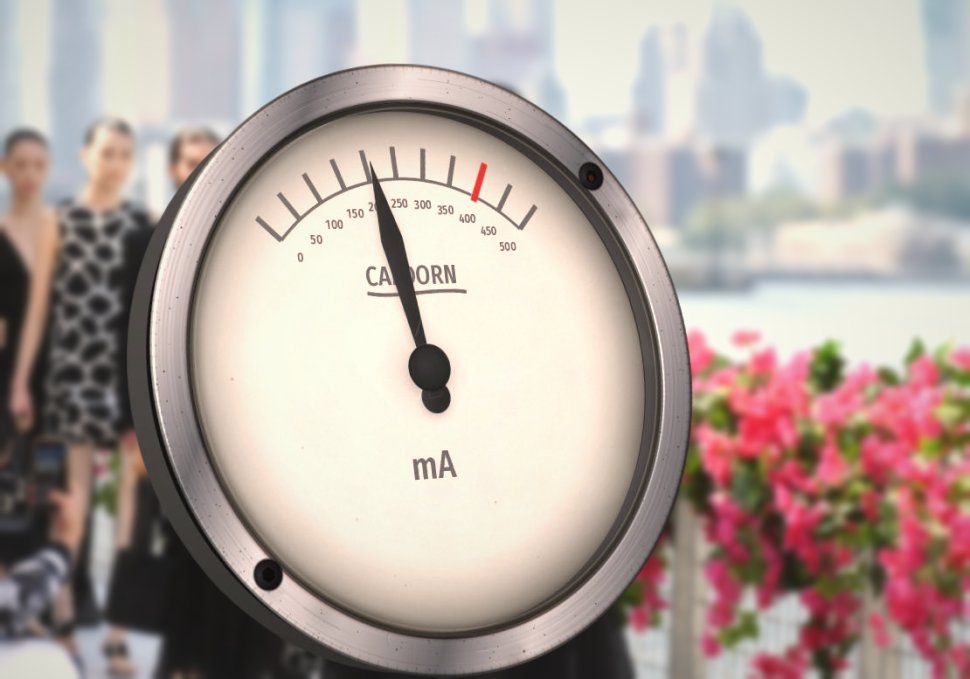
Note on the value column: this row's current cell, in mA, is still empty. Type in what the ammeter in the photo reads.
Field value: 200 mA
